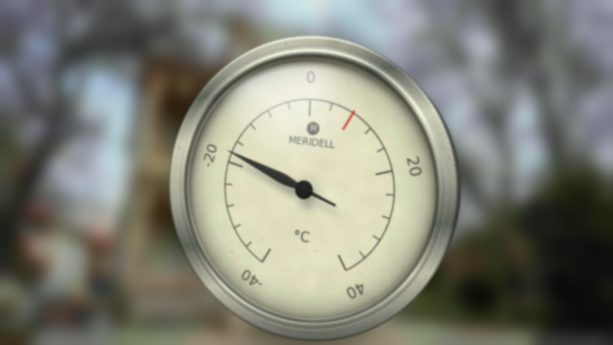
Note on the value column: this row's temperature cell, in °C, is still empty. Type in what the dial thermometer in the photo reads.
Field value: -18 °C
